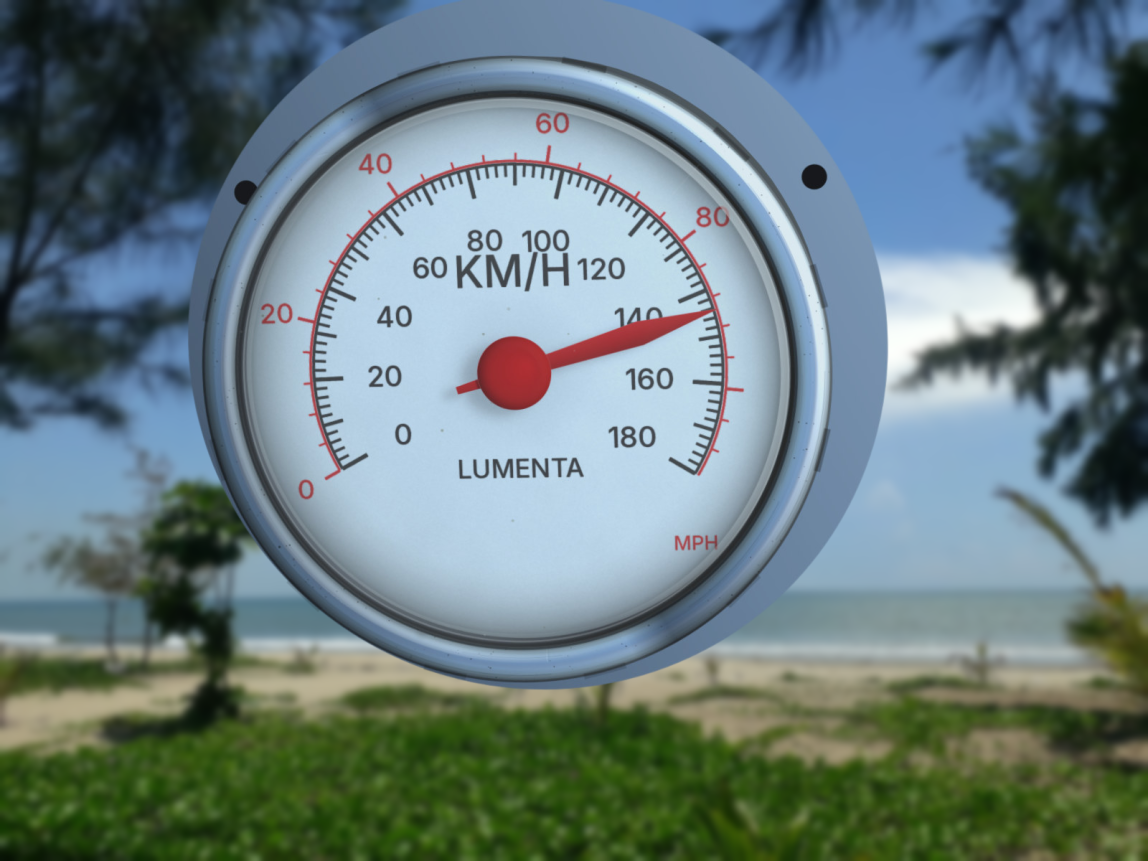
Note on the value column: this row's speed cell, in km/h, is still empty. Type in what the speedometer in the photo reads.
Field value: 144 km/h
